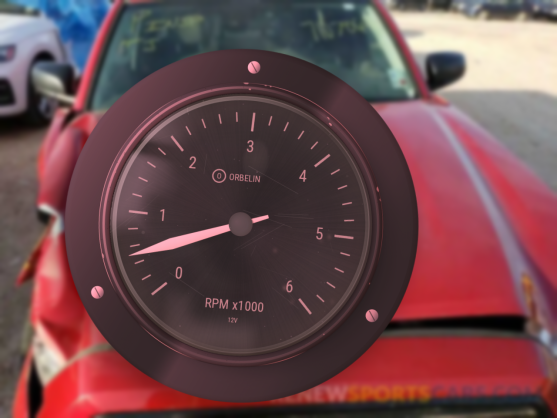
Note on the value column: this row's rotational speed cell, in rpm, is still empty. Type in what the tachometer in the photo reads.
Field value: 500 rpm
